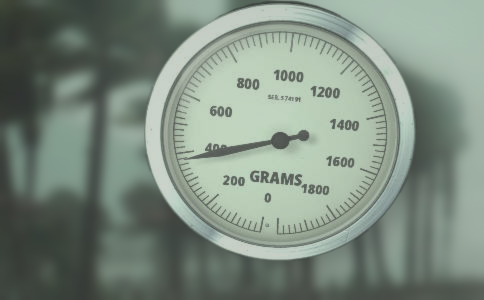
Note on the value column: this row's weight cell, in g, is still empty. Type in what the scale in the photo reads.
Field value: 380 g
